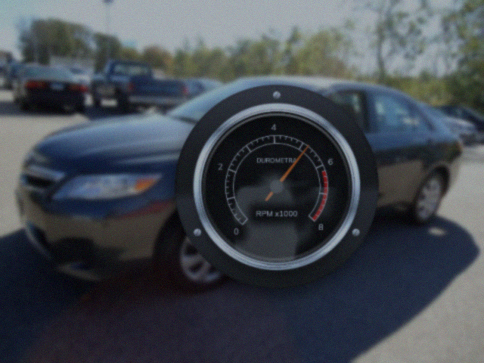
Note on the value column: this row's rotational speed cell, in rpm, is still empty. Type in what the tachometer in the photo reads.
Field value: 5200 rpm
